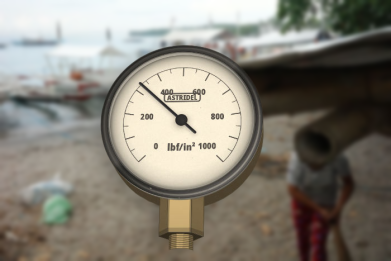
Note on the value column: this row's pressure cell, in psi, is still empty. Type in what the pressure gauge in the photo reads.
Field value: 325 psi
